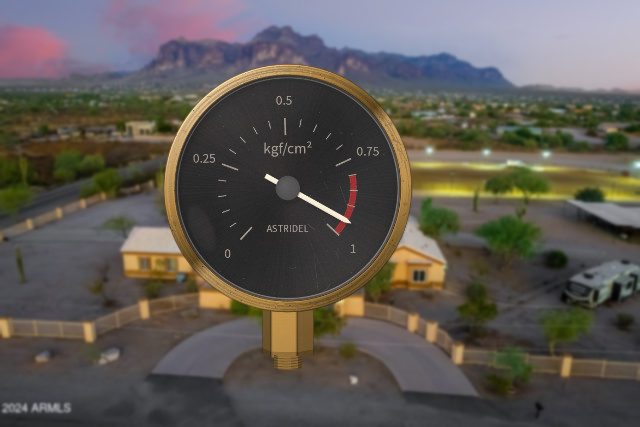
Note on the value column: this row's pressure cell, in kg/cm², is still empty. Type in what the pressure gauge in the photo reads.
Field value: 0.95 kg/cm²
